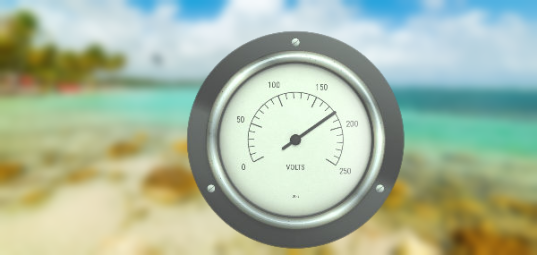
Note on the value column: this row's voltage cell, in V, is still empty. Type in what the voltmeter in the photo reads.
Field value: 180 V
